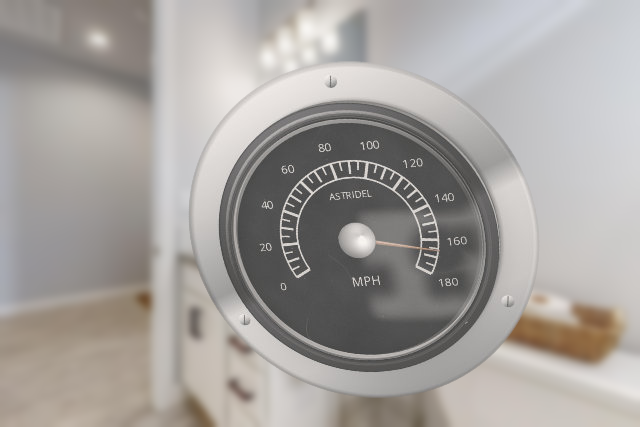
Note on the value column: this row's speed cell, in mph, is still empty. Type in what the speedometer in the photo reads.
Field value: 165 mph
